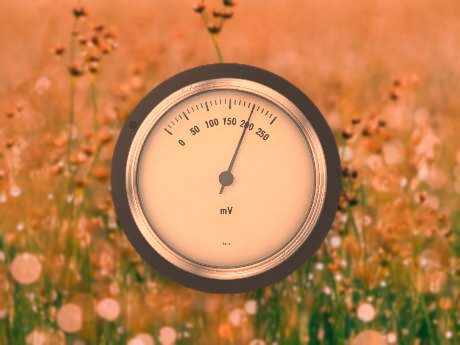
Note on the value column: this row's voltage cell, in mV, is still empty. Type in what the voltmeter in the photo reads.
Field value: 200 mV
